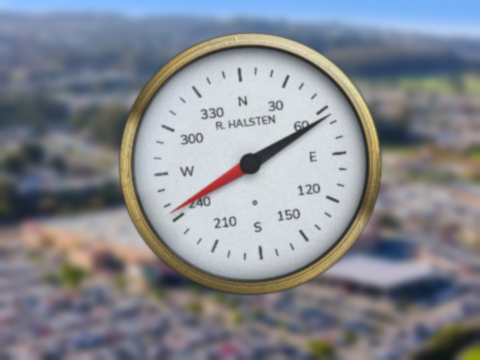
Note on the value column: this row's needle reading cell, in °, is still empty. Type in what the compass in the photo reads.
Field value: 245 °
